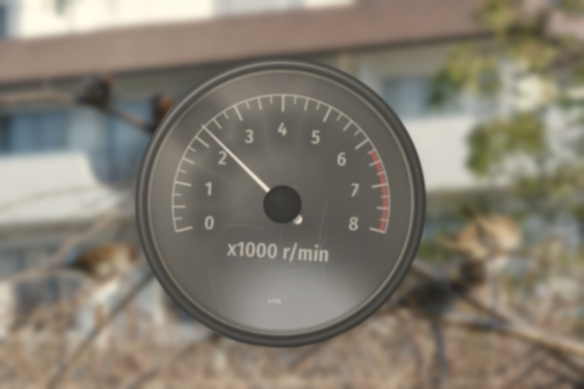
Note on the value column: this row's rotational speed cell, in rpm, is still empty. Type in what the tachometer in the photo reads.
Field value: 2250 rpm
